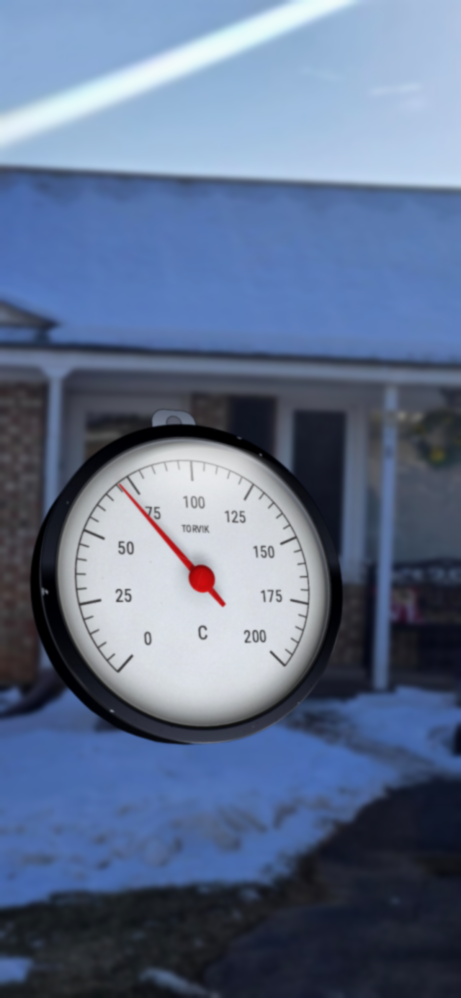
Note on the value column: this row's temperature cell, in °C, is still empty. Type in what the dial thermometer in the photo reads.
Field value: 70 °C
